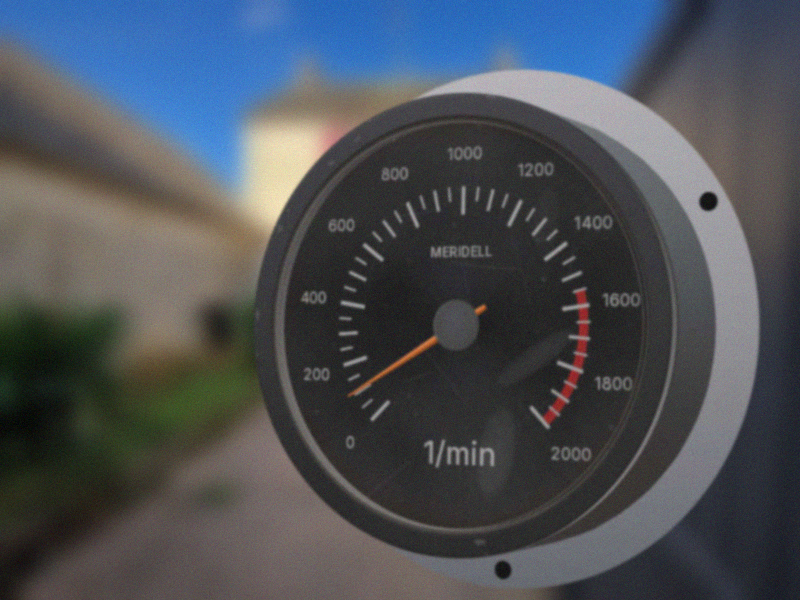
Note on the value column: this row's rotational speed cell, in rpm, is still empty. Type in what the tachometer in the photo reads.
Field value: 100 rpm
